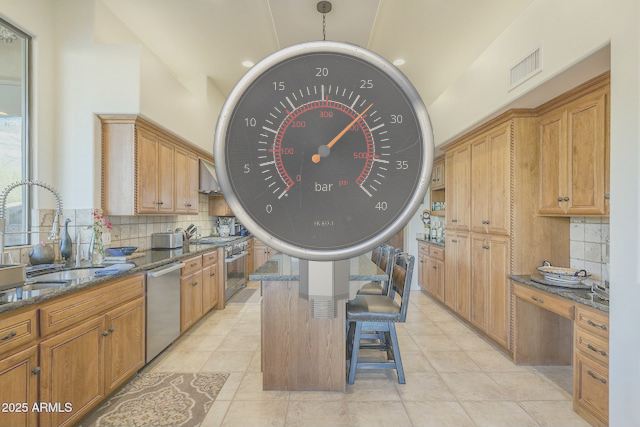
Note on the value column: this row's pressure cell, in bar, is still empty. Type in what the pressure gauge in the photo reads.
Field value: 27 bar
